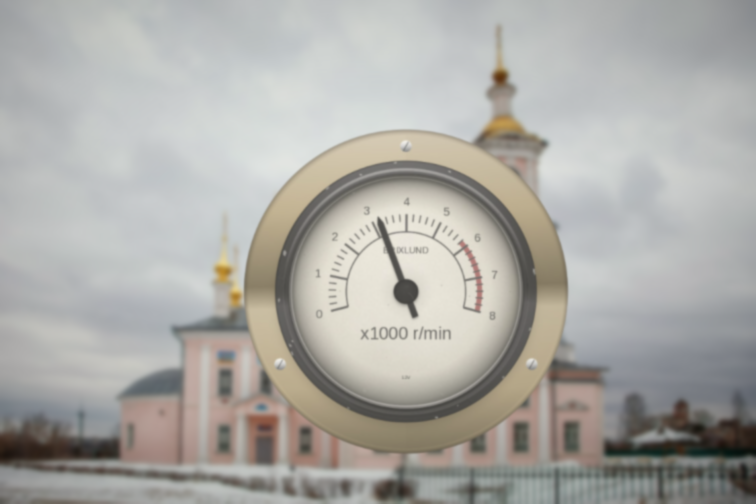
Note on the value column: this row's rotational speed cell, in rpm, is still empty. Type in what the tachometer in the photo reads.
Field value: 3200 rpm
